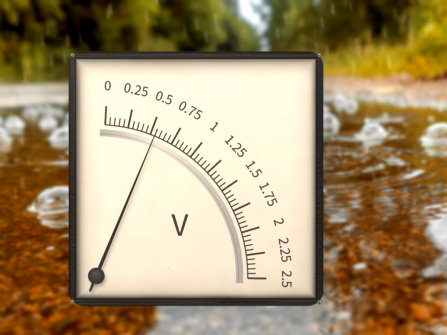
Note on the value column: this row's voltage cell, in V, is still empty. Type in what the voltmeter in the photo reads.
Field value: 0.55 V
